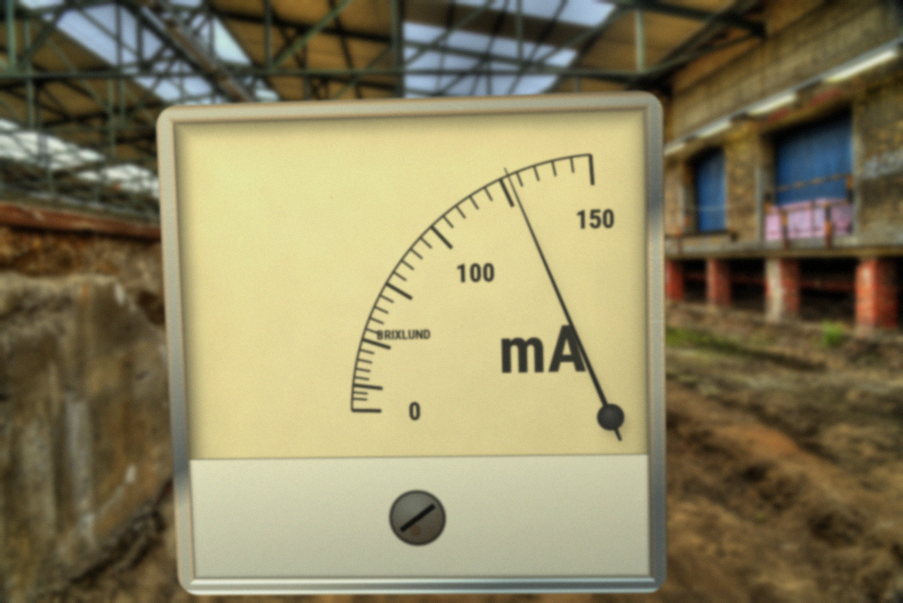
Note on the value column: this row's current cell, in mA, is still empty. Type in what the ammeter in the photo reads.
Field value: 127.5 mA
